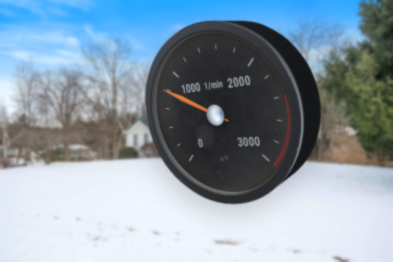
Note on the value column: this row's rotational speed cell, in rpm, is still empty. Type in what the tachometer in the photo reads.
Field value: 800 rpm
